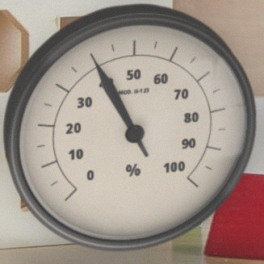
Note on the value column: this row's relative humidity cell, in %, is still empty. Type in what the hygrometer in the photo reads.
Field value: 40 %
